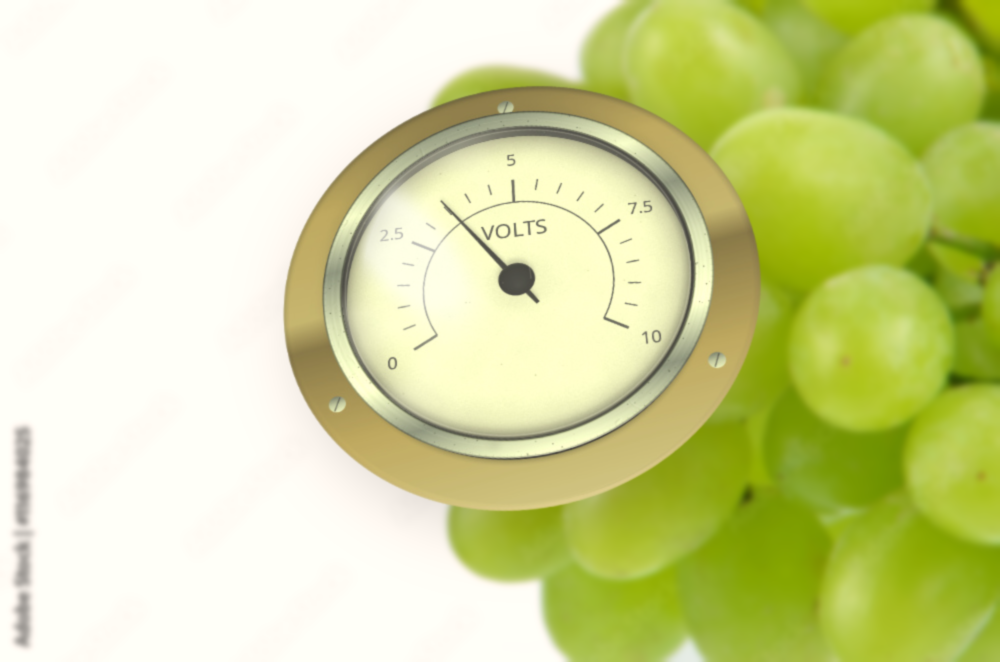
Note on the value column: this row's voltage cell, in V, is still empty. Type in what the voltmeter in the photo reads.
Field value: 3.5 V
